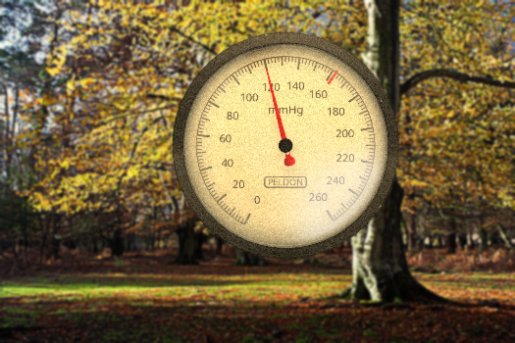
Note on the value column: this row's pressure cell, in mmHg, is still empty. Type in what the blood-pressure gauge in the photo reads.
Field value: 120 mmHg
